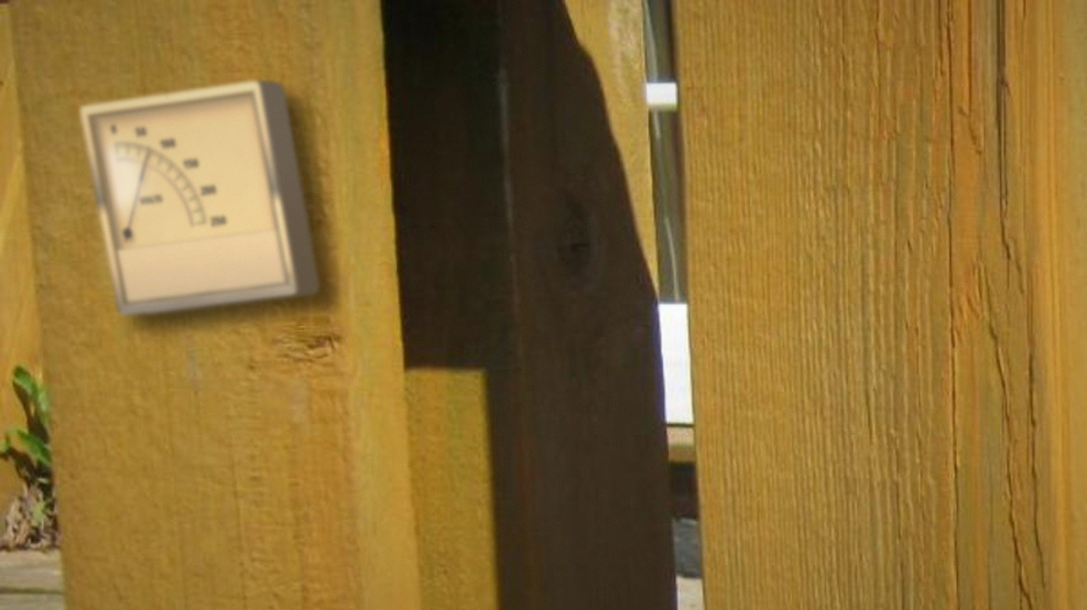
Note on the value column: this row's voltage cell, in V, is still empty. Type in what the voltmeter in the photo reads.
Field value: 75 V
